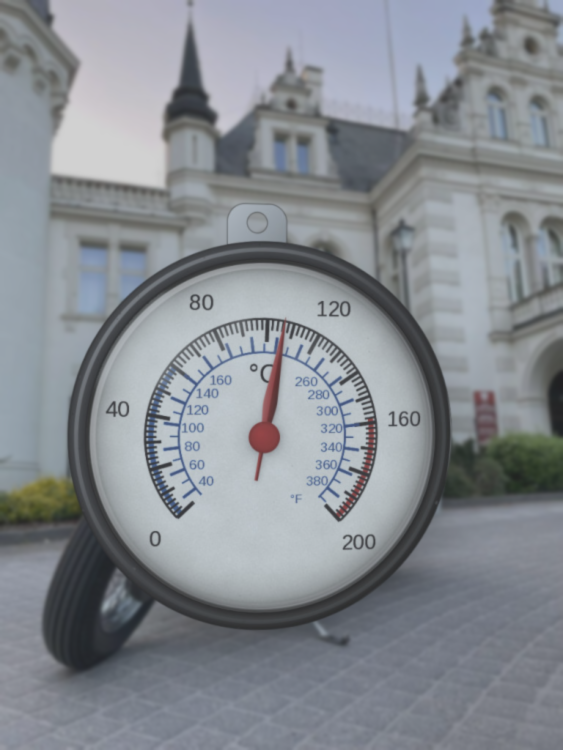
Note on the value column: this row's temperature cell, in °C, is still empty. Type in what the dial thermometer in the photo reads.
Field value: 106 °C
